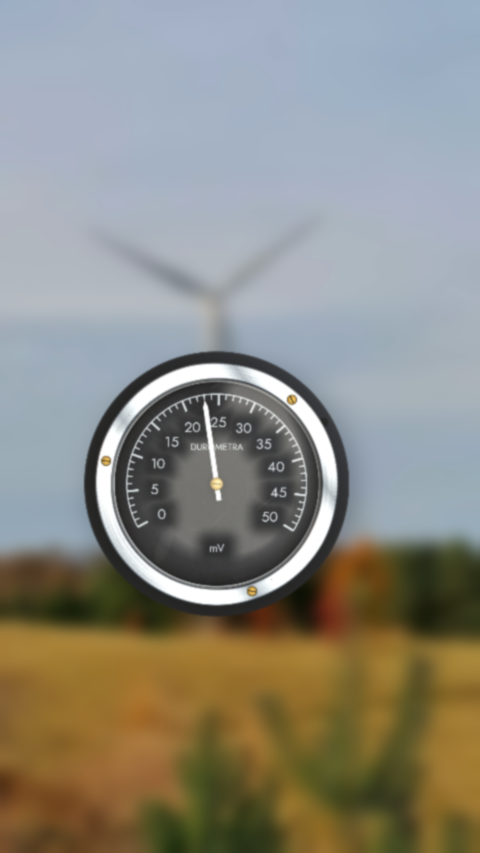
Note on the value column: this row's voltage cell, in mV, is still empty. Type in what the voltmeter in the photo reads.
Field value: 23 mV
